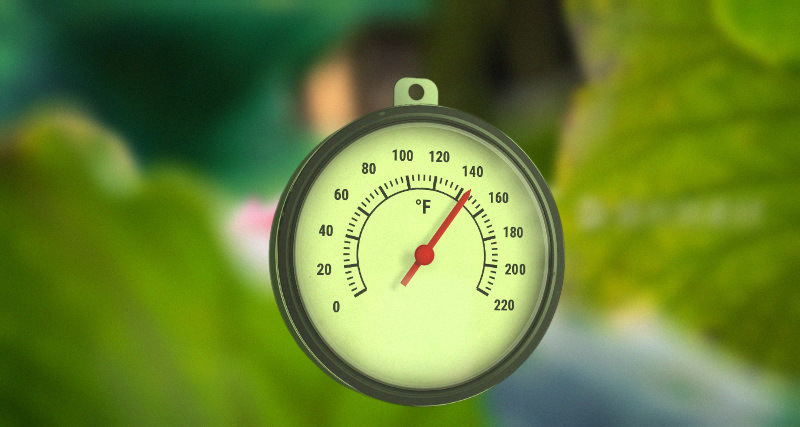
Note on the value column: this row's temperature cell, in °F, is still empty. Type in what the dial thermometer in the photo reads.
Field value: 144 °F
